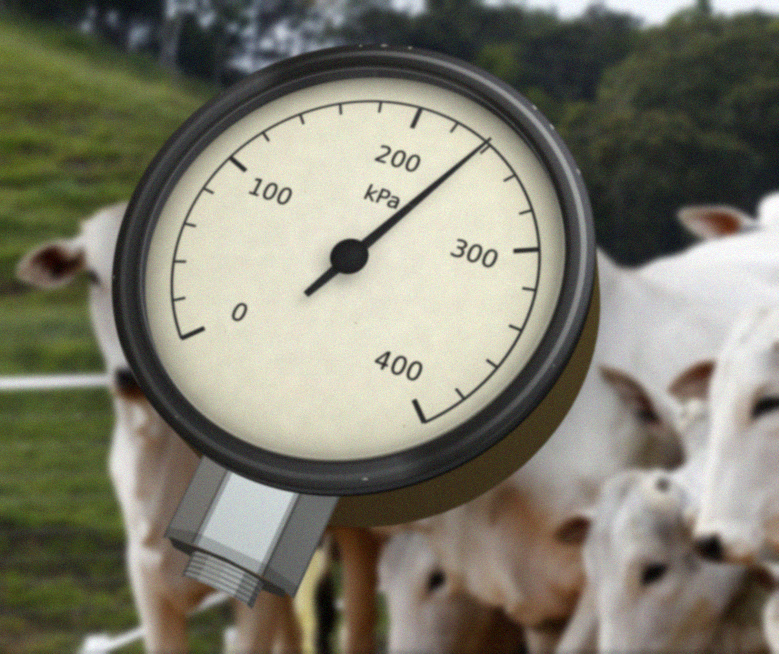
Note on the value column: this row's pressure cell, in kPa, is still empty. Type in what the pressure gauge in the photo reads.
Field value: 240 kPa
